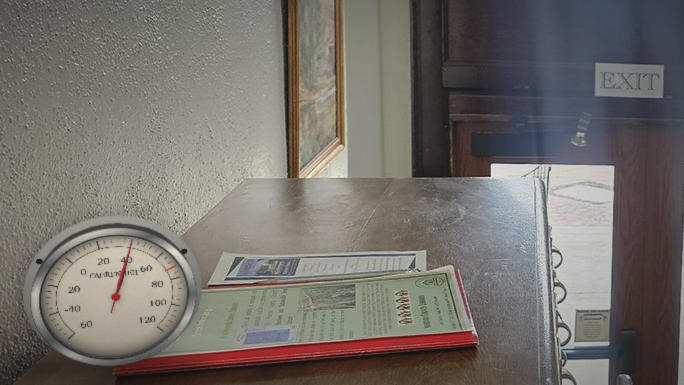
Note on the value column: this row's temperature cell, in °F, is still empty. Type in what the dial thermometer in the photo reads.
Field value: 40 °F
